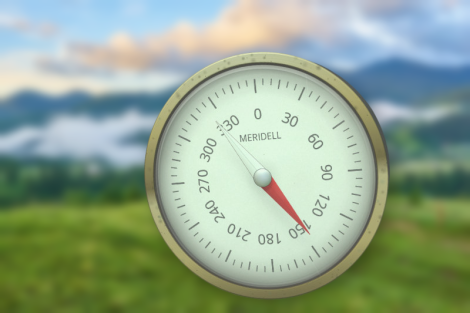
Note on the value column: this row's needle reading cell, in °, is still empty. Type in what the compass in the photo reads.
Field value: 145 °
